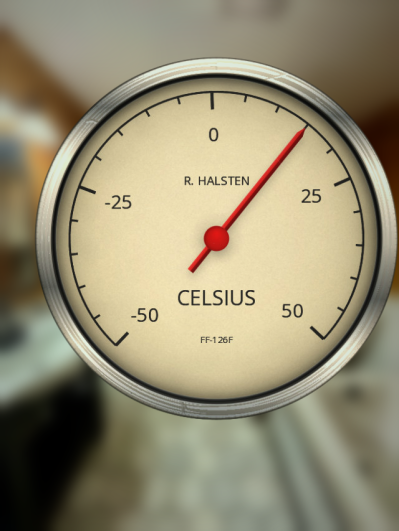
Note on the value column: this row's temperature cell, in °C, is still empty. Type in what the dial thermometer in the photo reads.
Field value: 15 °C
